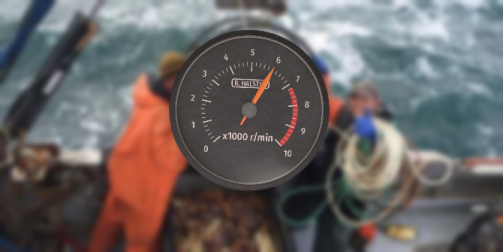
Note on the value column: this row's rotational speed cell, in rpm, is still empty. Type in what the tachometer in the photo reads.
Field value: 6000 rpm
